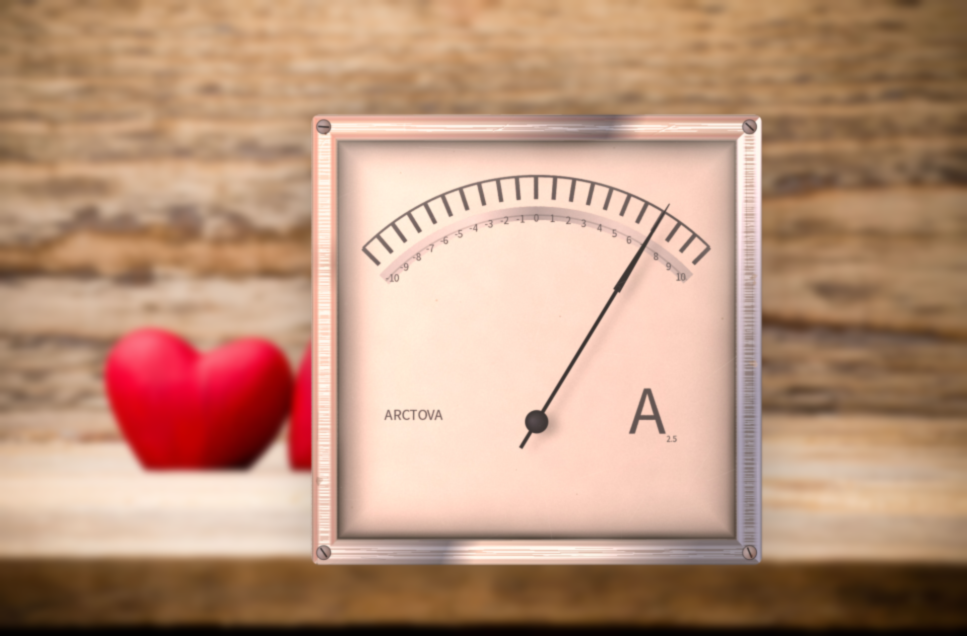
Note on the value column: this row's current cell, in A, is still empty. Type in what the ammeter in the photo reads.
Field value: 7 A
